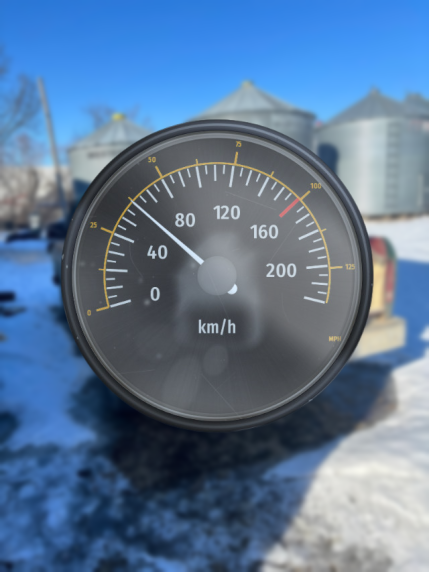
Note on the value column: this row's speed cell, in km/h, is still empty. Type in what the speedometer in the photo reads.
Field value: 60 km/h
